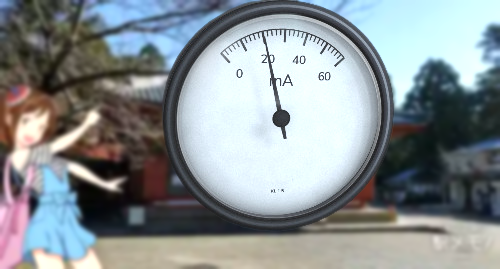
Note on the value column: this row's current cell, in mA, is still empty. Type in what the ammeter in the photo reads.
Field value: 20 mA
